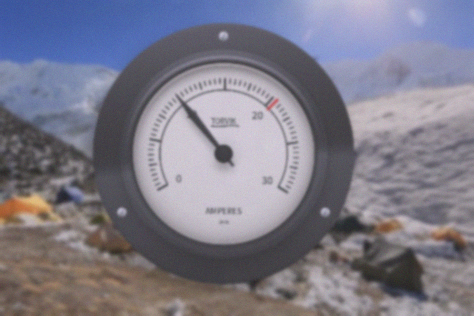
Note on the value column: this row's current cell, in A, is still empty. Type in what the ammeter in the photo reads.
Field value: 10 A
